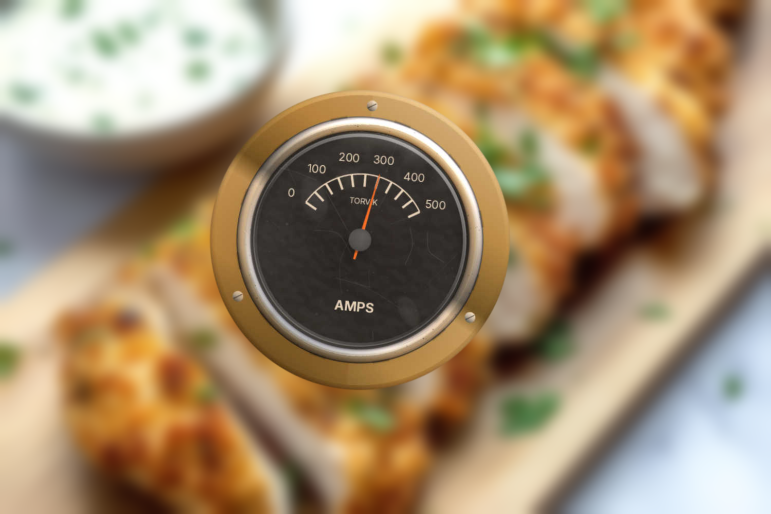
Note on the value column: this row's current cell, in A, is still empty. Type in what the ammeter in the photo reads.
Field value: 300 A
